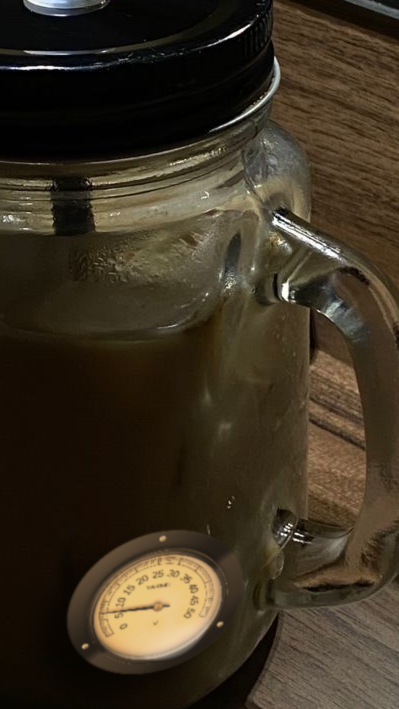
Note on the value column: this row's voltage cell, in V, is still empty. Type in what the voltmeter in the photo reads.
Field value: 7.5 V
